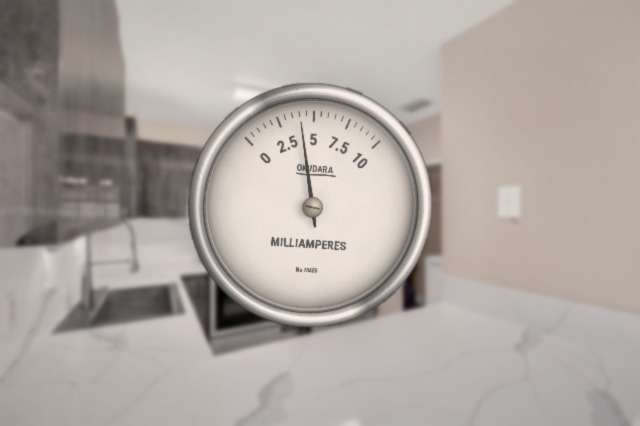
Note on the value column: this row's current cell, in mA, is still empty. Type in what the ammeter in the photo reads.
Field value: 4 mA
